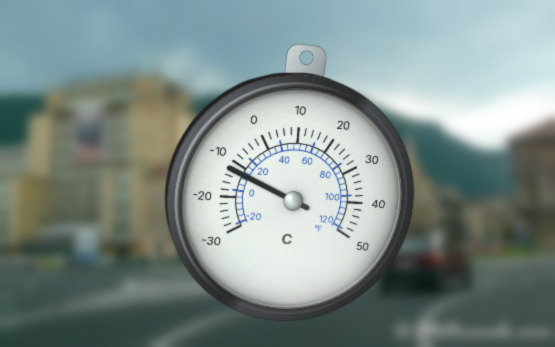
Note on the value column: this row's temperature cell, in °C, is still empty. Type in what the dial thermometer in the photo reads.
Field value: -12 °C
